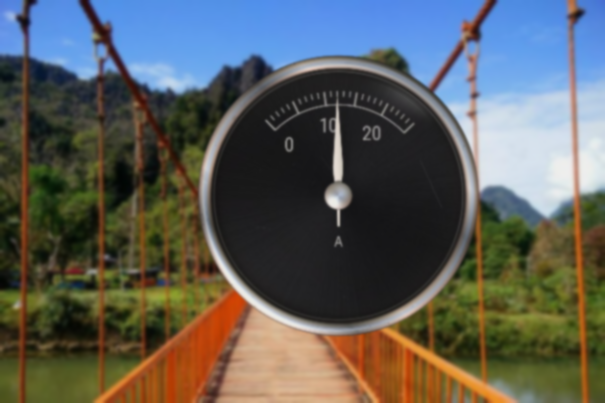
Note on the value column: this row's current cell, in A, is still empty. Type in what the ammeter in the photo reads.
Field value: 12 A
